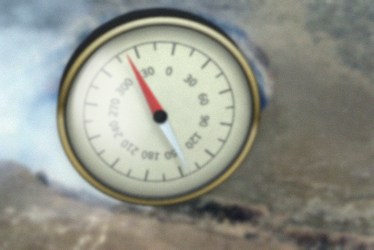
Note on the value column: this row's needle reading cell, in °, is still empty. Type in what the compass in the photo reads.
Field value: 322.5 °
